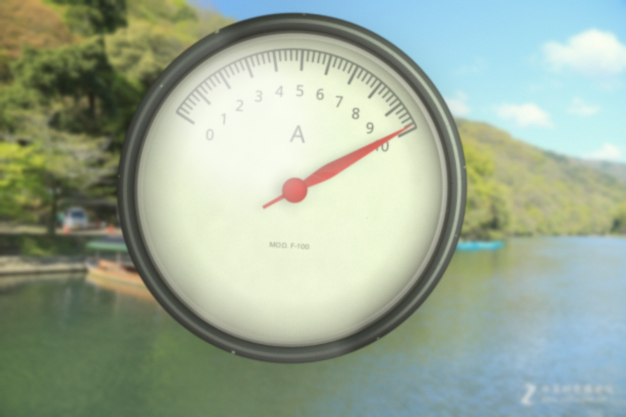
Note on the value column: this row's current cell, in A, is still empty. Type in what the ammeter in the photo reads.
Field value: 9.8 A
